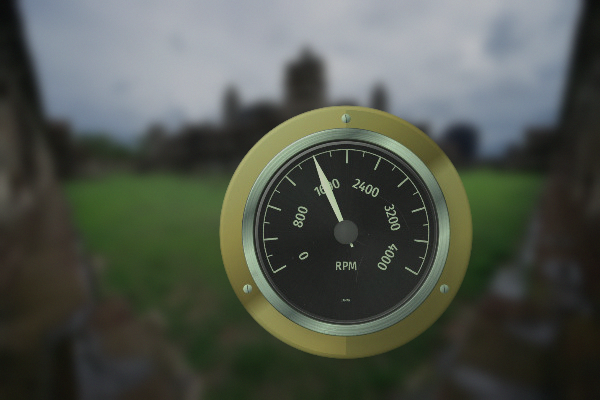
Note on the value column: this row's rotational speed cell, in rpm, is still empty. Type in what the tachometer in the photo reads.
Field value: 1600 rpm
